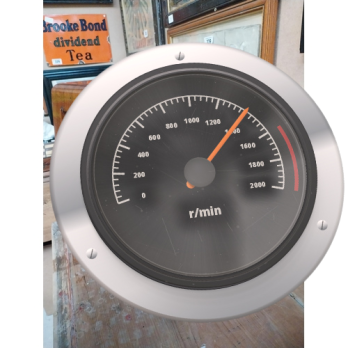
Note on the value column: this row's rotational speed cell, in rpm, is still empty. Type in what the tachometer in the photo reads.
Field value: 1400 rpm
